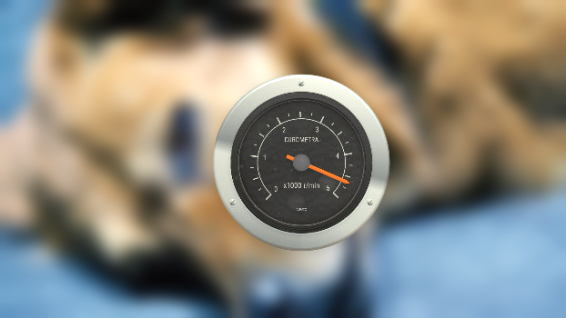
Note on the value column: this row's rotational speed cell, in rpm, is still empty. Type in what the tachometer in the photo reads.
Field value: 4625 rpm
